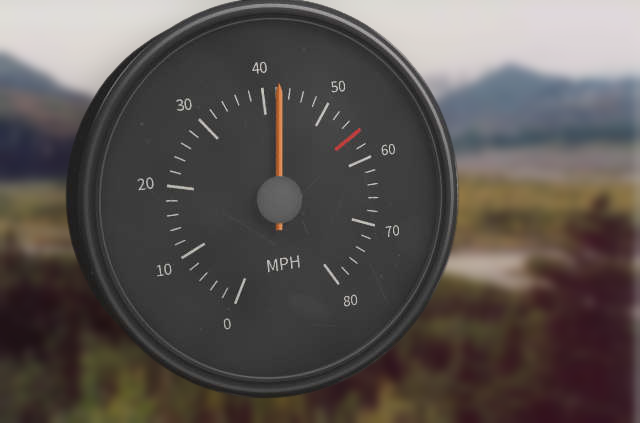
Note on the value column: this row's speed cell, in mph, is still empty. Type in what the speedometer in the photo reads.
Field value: 42 mph
